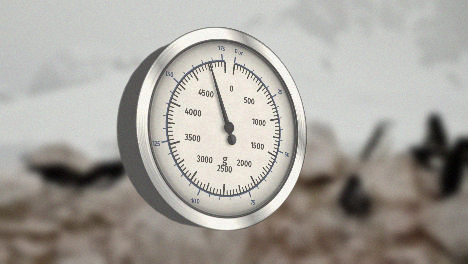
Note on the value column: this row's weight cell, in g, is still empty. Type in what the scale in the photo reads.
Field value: 4750 g
